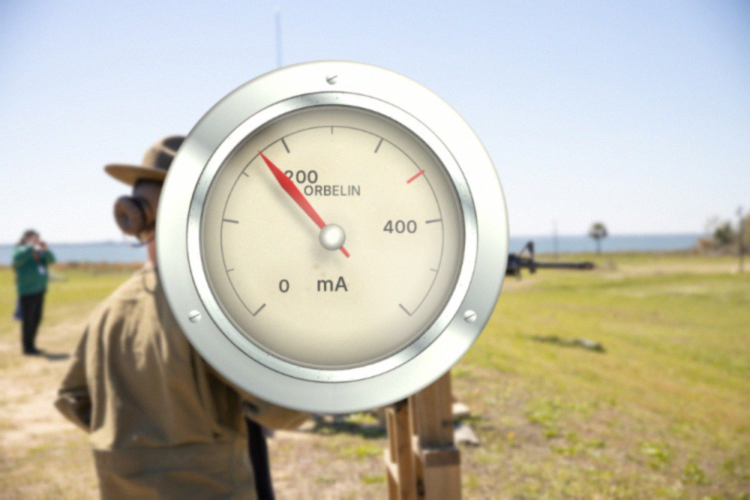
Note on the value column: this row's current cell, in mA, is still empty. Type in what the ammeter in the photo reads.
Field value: 175 mA
